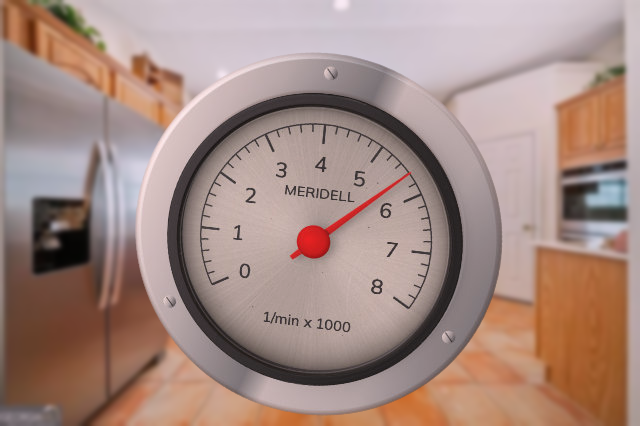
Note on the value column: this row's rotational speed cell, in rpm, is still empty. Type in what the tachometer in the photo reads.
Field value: 5600 rpm
